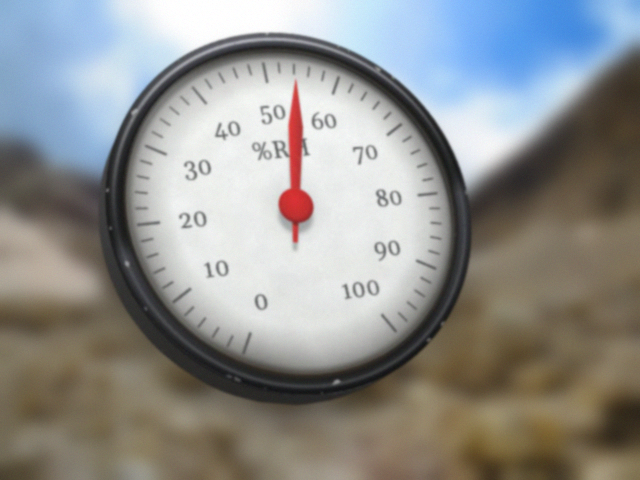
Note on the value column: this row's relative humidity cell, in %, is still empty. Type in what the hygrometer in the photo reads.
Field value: 54 %
